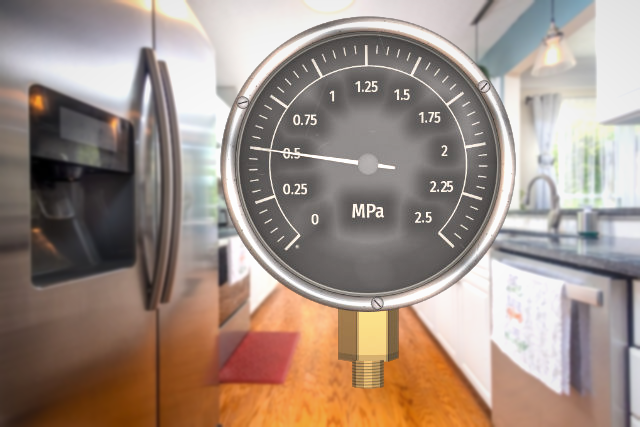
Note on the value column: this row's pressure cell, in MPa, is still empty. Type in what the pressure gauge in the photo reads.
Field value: 0.5 MPa
